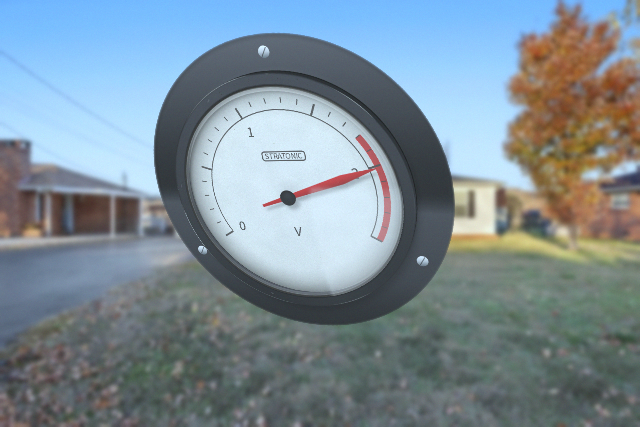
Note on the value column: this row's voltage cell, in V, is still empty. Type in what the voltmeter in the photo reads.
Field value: 2 V
